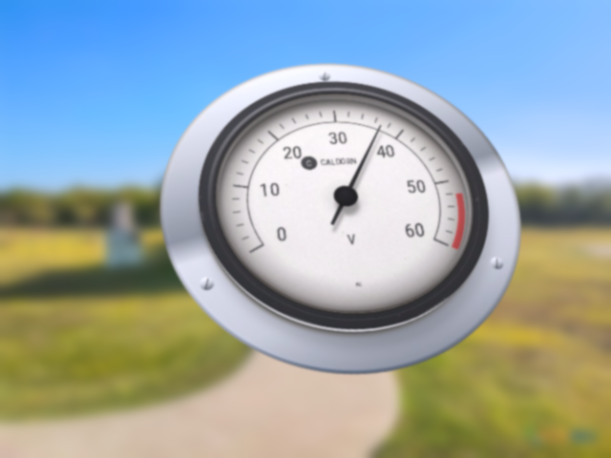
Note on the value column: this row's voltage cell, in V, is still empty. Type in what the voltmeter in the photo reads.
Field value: 37 V
